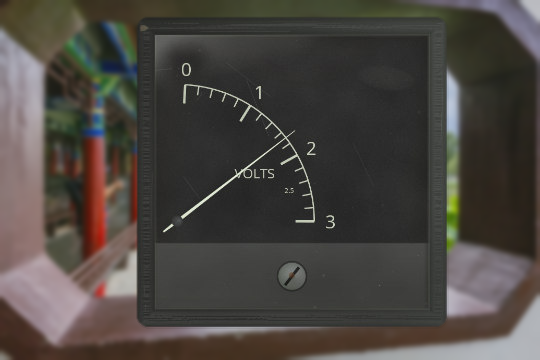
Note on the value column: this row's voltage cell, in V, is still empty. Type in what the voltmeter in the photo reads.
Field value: 1.7 V
